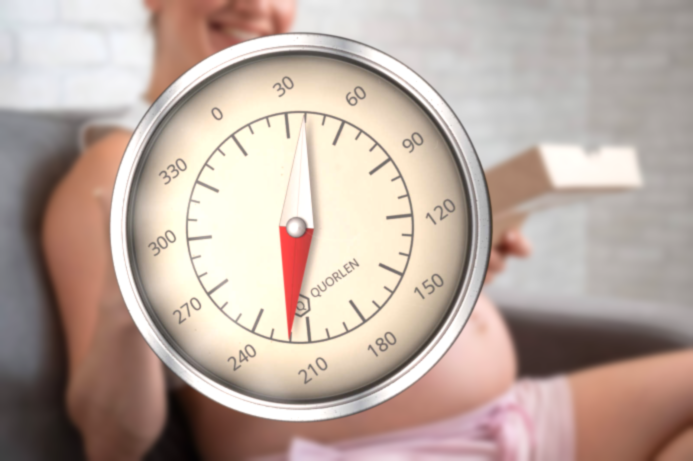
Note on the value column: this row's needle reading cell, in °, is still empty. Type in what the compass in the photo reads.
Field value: 220 °
